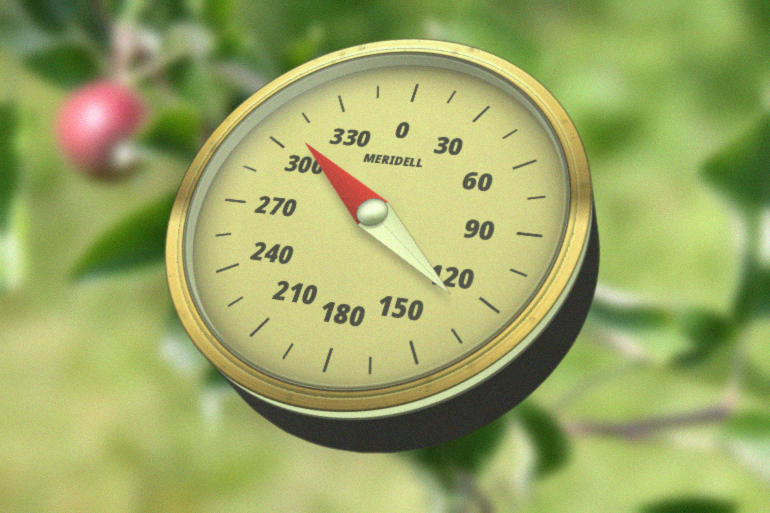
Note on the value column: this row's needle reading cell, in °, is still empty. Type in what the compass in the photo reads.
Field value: 307.5 °
